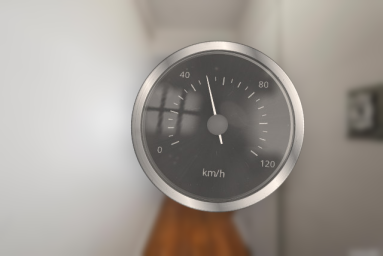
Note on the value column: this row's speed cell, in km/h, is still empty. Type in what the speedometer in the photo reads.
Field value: 50 km/h
